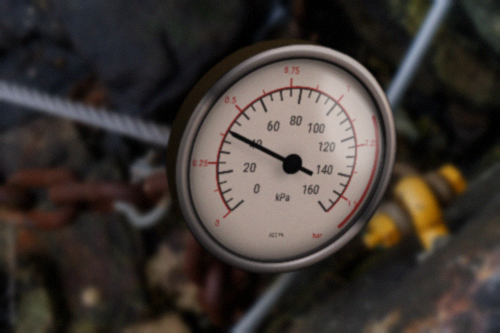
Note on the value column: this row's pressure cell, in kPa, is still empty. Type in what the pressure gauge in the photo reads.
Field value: 40 kPa
